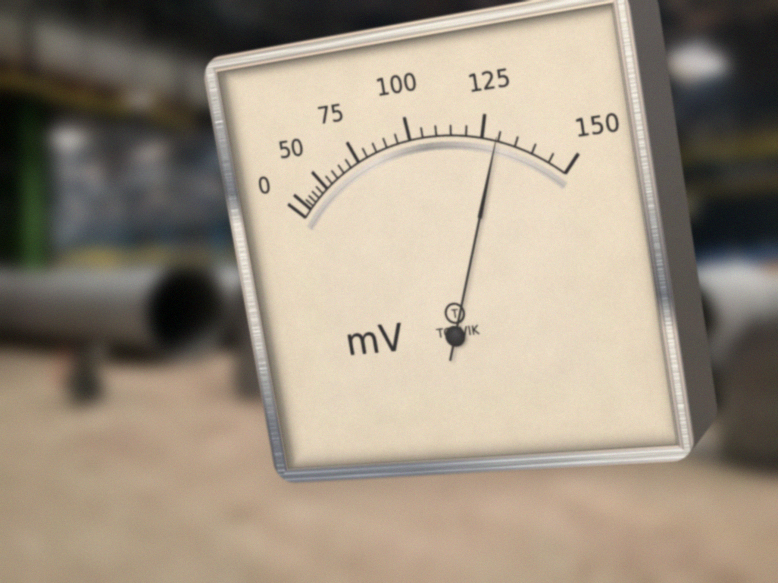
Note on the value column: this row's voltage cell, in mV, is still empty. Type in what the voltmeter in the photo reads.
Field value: 130 mV
